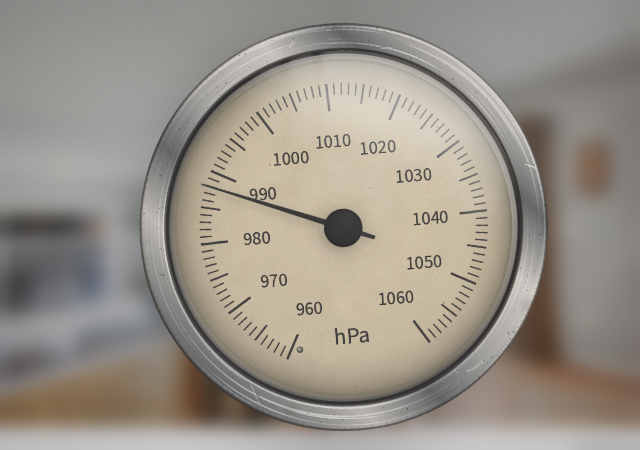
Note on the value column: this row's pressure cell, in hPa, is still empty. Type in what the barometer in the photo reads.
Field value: 988 hPa
